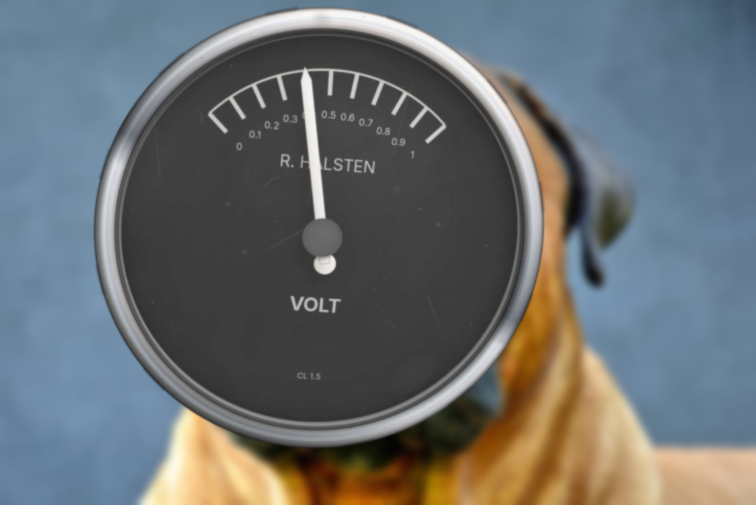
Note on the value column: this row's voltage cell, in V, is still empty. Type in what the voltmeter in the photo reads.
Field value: 0.4 V
